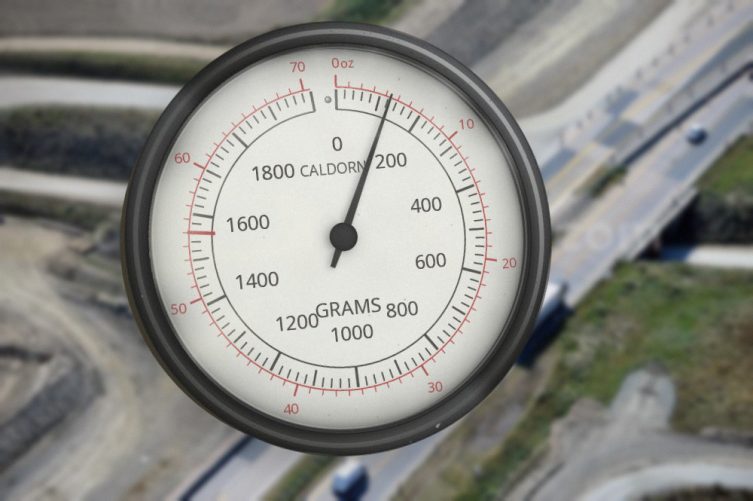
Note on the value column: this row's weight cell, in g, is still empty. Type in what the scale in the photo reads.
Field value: 120 g
